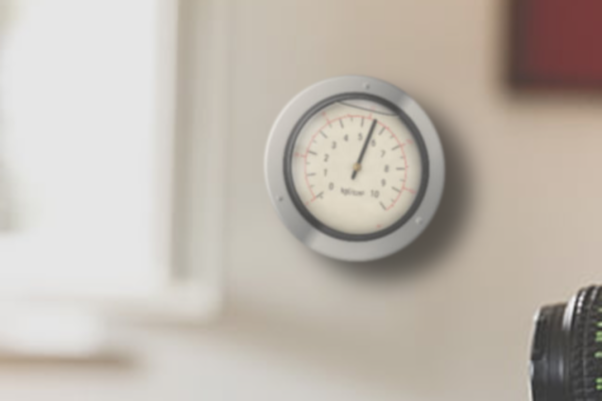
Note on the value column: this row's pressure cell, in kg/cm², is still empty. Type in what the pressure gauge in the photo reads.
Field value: 5.5 kg/cm²
